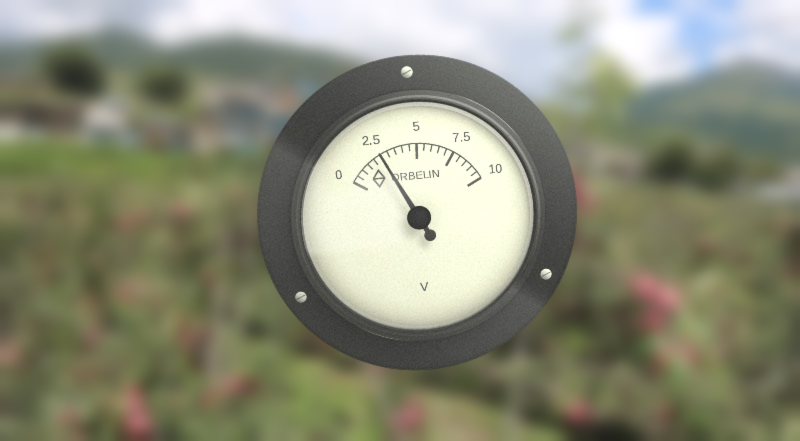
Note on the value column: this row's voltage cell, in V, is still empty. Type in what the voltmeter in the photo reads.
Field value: 2.5 V
